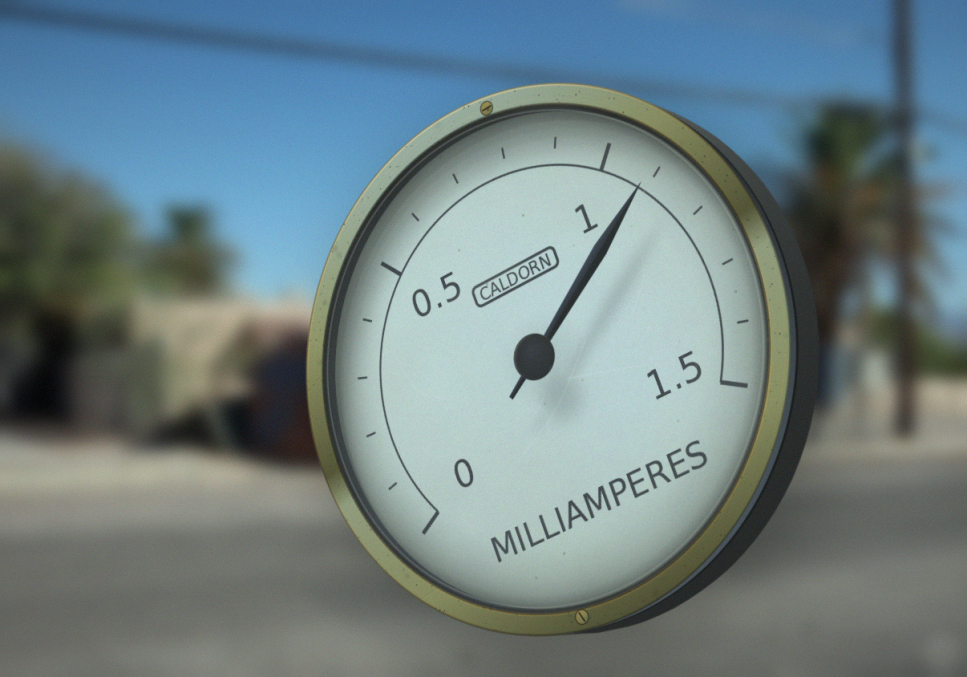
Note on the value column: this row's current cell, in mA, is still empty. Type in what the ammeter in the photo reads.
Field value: 1.1 mA
